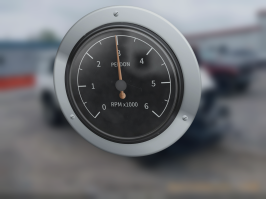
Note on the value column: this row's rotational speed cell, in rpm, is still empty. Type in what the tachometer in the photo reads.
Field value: 3000 rpm
